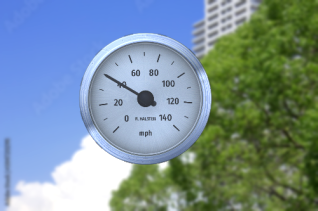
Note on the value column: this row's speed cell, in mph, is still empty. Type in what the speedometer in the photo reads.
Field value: 40 mph
